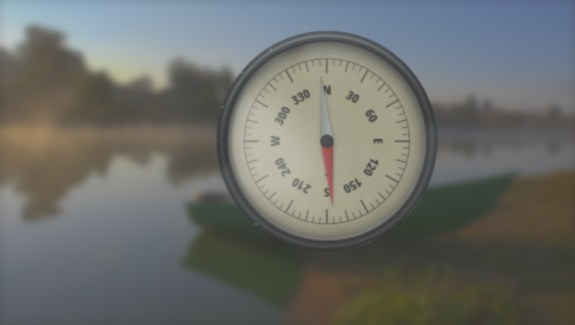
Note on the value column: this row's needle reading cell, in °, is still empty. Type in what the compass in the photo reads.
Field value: 175 °
